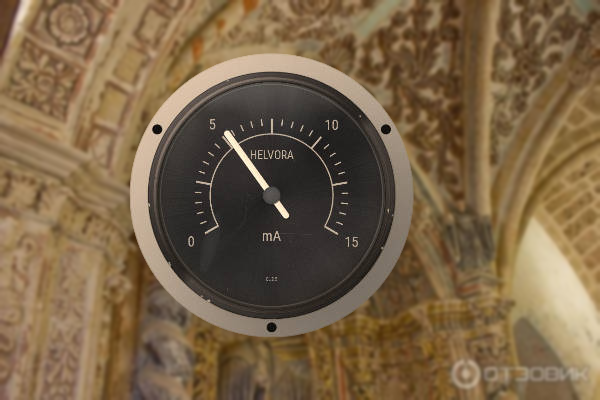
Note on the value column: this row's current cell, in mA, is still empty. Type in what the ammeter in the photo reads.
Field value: 5.25 mA
